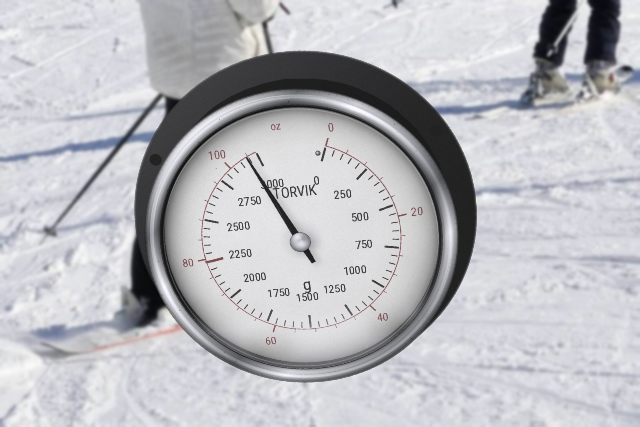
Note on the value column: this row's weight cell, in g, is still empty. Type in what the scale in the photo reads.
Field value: 2950 g
